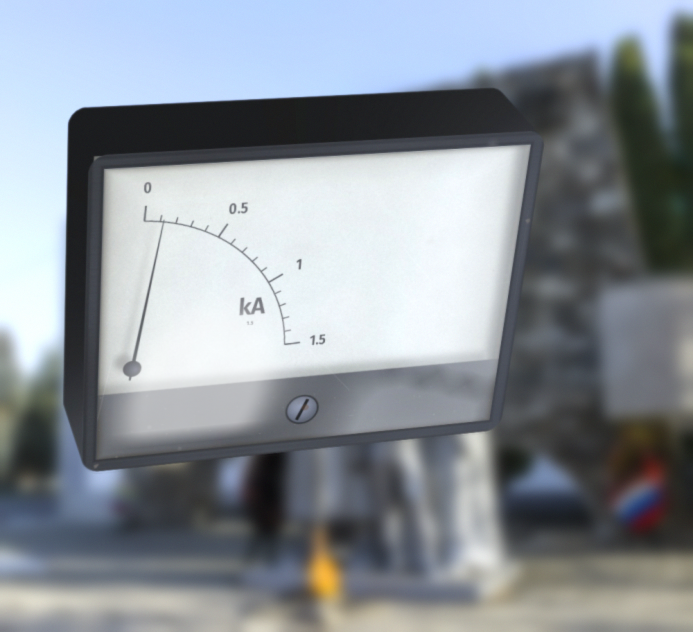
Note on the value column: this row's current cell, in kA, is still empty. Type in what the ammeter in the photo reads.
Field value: 0.1 kA
